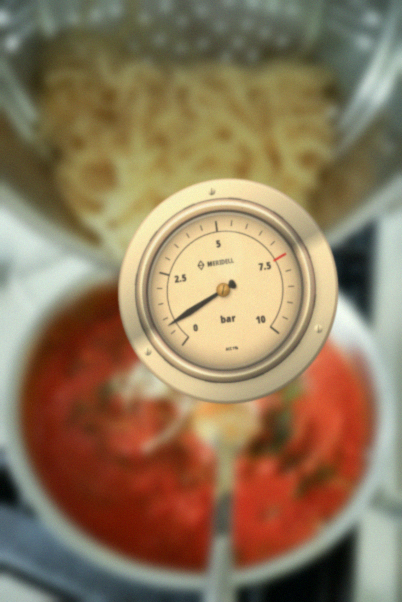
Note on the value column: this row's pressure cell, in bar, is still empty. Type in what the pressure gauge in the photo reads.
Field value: 0.75 bar
